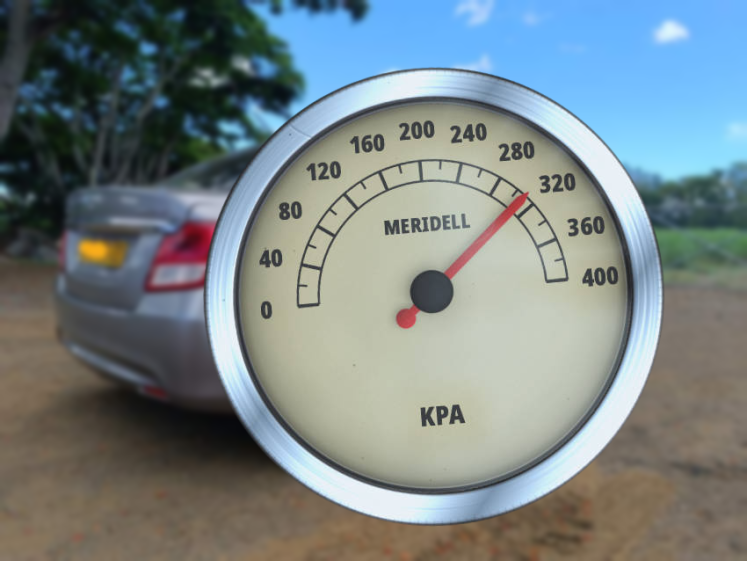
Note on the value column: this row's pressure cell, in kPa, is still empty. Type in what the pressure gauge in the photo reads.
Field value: 310 kPa
